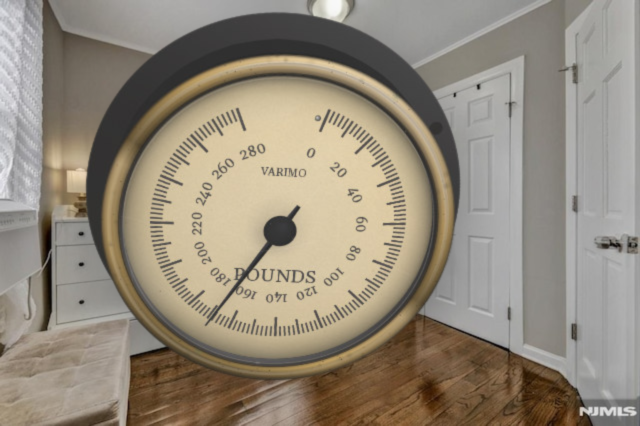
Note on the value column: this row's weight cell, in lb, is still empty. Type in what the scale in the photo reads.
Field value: 170 lb
